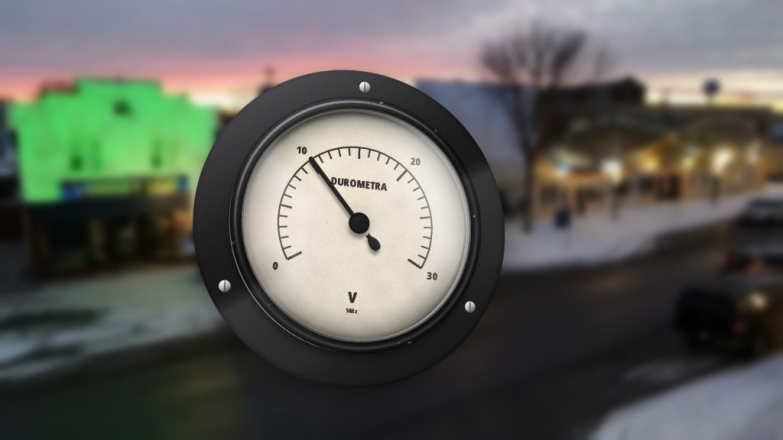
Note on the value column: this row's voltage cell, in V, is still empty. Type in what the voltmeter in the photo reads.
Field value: 10 V
